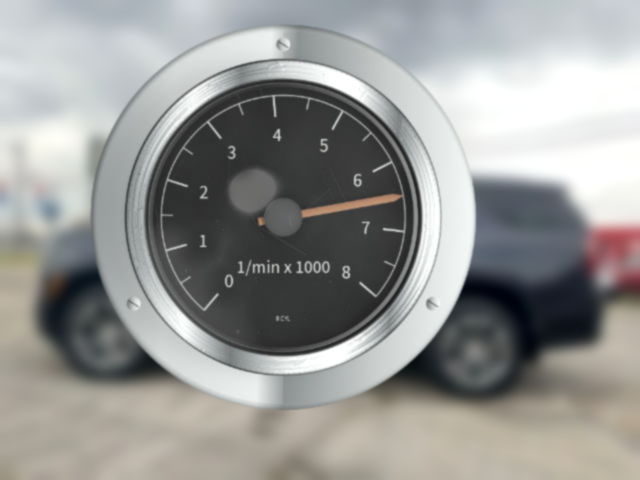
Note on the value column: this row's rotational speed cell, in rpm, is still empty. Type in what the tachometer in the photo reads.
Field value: 6500 rpm
